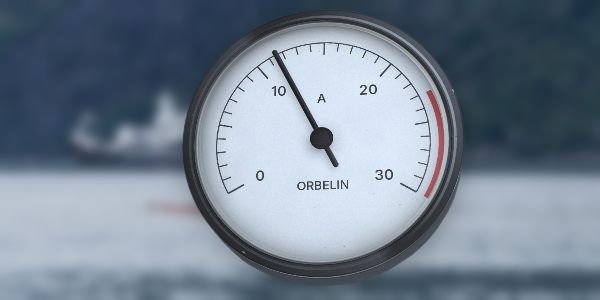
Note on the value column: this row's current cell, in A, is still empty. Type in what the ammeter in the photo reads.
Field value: 11.5 A
